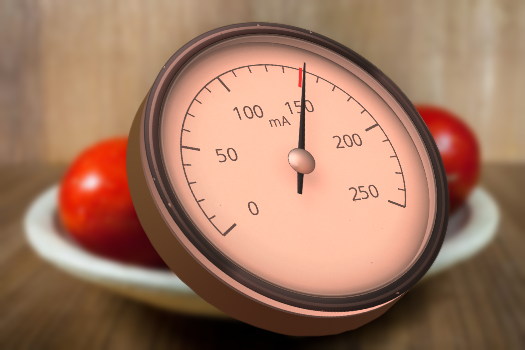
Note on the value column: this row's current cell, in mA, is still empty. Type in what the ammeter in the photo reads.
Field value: 150 mA
